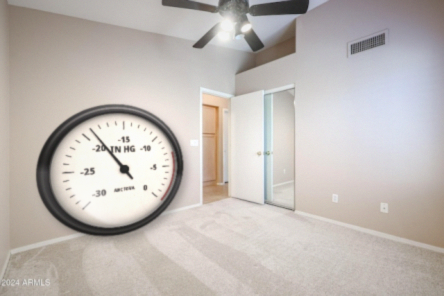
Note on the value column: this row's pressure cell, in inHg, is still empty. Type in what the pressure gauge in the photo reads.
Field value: -19 inHg
